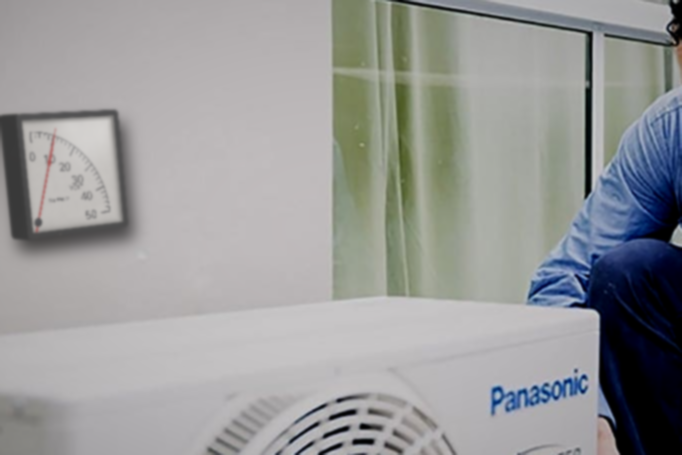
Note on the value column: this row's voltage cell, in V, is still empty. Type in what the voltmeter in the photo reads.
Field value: 10 V
